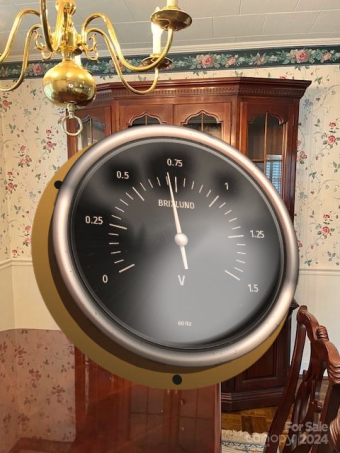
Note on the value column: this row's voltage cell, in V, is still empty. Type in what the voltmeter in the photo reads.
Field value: 0.7 V
